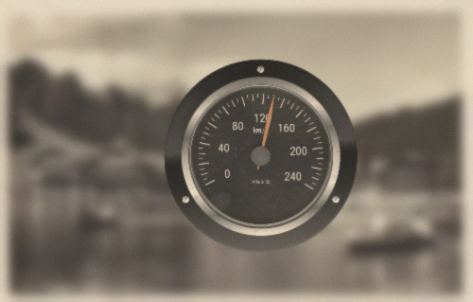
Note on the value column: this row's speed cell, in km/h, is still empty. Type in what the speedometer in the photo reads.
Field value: 130 km/h
